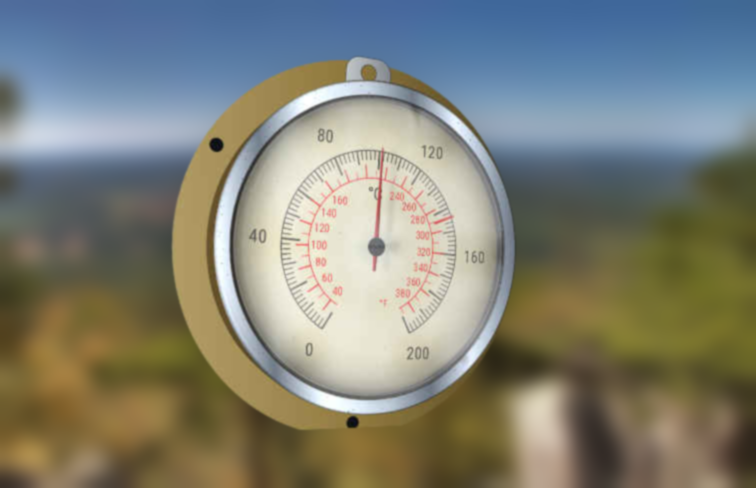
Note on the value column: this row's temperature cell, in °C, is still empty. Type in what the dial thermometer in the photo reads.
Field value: 100 °C
